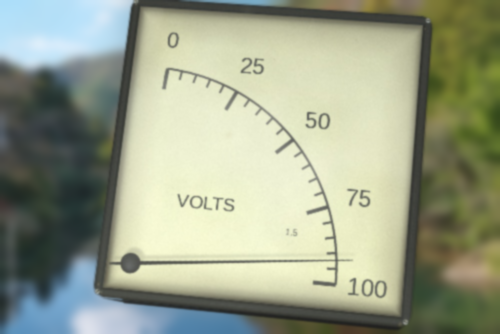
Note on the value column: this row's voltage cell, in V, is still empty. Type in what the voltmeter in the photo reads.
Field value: 92.5 V
